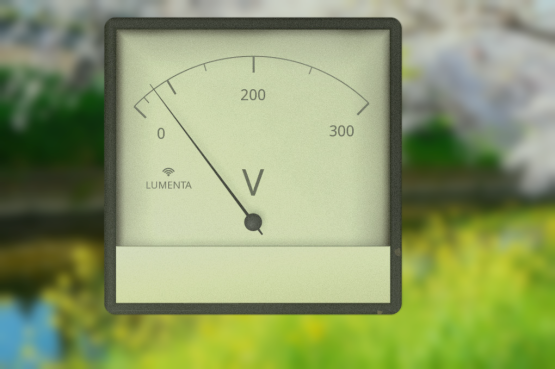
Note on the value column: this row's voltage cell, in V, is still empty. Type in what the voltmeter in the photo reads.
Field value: 75 V
